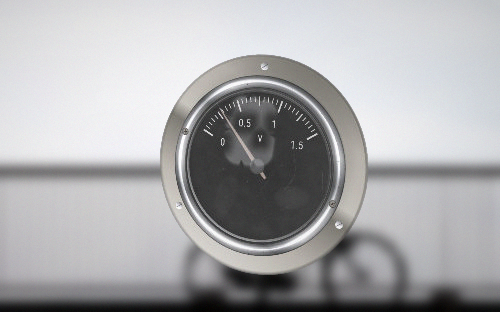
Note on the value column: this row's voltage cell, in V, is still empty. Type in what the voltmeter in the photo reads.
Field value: 0.3 V
